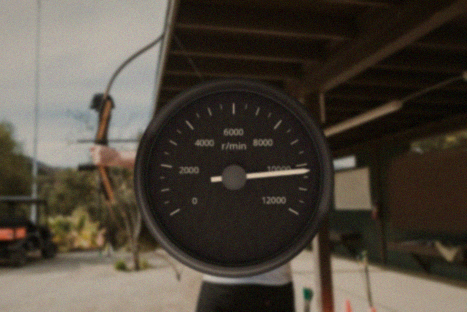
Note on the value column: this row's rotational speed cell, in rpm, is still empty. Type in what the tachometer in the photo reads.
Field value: 10250 rpm
